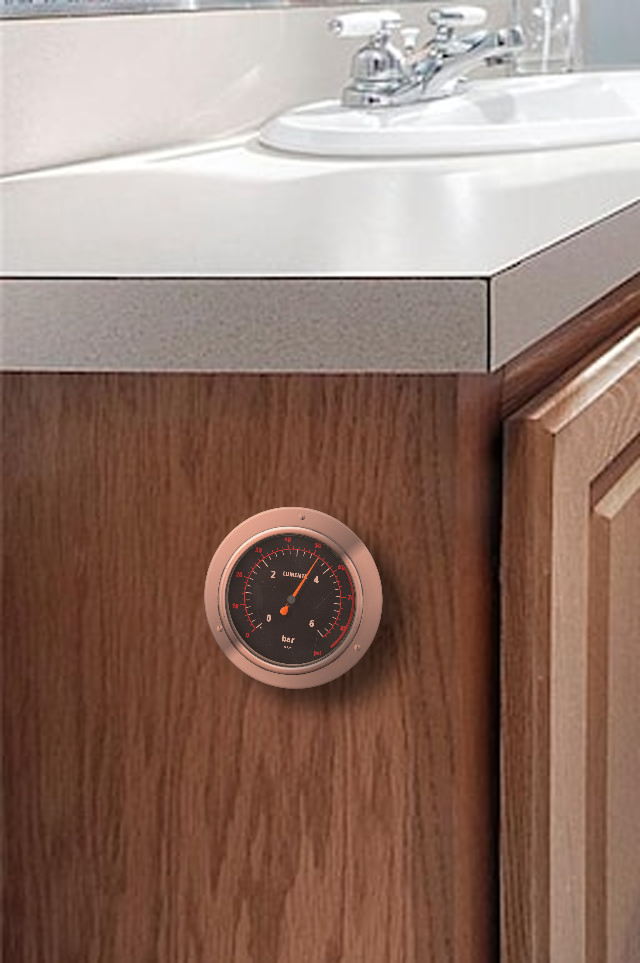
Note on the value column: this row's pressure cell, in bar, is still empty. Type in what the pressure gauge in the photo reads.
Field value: 3.6 bar
